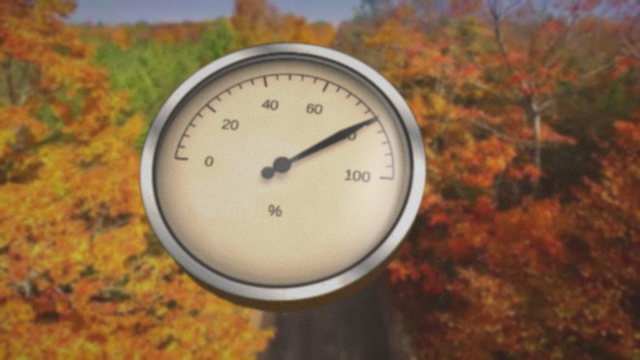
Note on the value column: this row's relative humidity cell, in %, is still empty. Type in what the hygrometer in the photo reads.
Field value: 80 %
